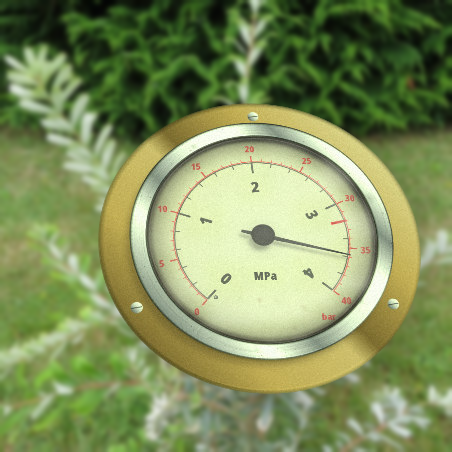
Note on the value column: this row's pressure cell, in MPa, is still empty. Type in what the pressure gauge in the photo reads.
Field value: 3.6 MPa
